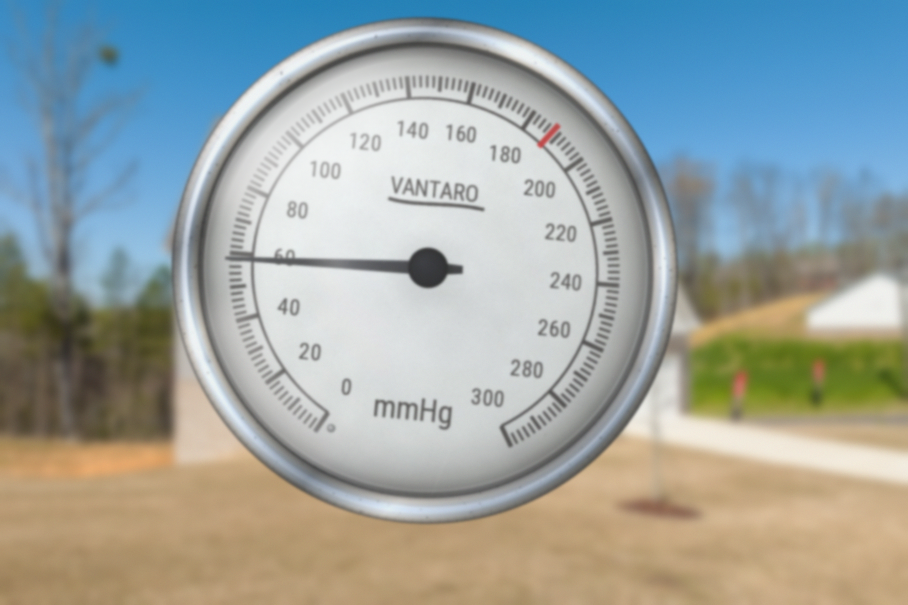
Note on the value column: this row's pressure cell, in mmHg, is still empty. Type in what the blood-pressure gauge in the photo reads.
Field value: 58 mmHg
